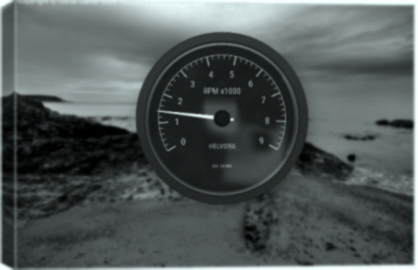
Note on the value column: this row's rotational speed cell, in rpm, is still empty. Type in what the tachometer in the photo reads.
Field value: 1400 rpm
